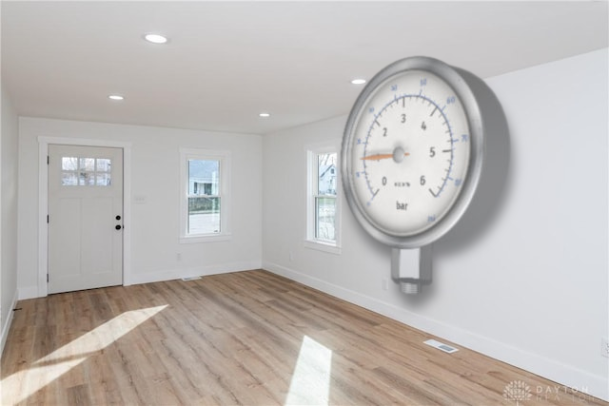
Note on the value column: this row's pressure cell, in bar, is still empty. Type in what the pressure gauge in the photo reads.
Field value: 1 bar
